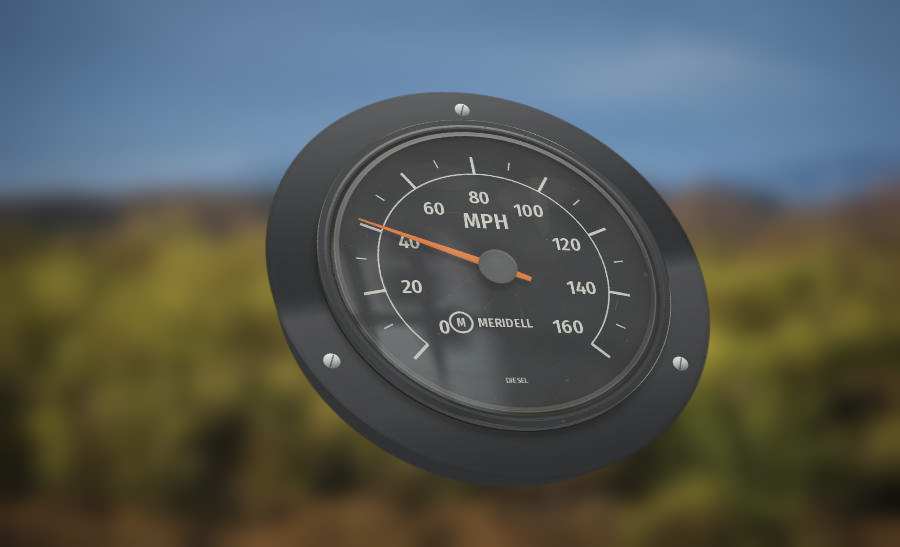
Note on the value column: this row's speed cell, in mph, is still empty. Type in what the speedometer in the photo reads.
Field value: 40 mph
